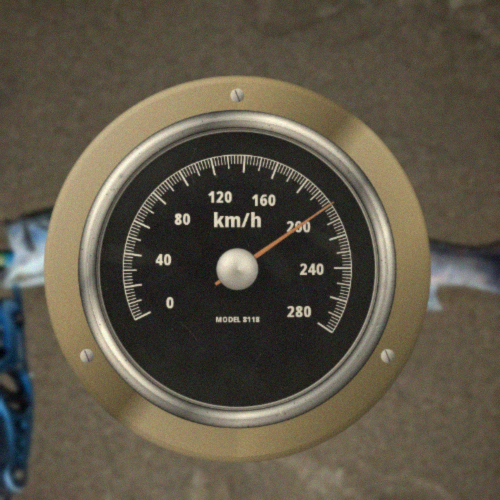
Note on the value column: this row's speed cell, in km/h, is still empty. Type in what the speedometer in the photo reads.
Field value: 200 km/h
